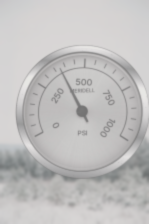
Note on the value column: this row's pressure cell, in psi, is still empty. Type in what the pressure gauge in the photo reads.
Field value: 375 psi
